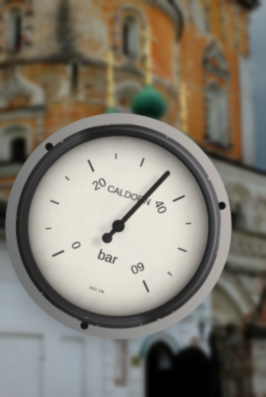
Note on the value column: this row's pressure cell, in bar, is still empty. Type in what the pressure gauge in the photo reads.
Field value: 35 bar
